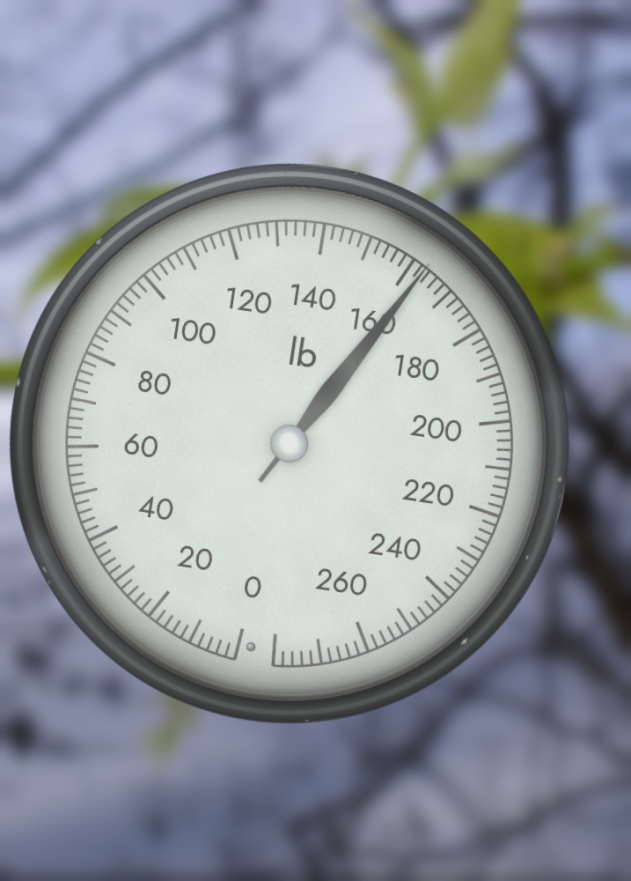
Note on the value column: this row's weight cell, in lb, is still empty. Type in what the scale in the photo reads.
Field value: 163 lb
